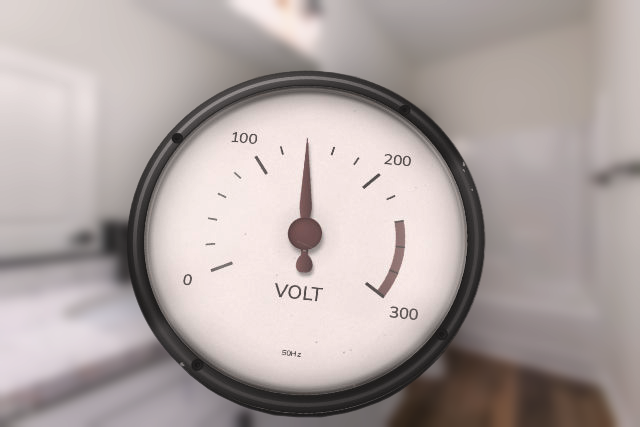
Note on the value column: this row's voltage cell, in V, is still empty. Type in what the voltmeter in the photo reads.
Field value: 140 V
